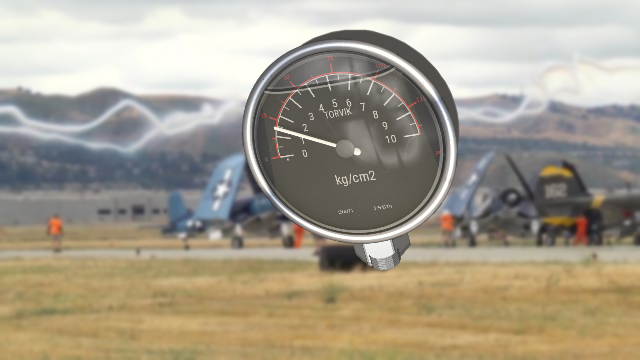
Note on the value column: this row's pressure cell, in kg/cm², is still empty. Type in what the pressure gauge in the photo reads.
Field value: 1.5 kg/cm²
